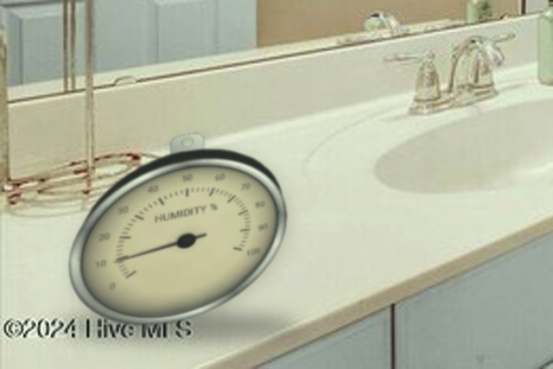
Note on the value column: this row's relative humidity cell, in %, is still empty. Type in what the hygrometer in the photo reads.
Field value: 10 %
